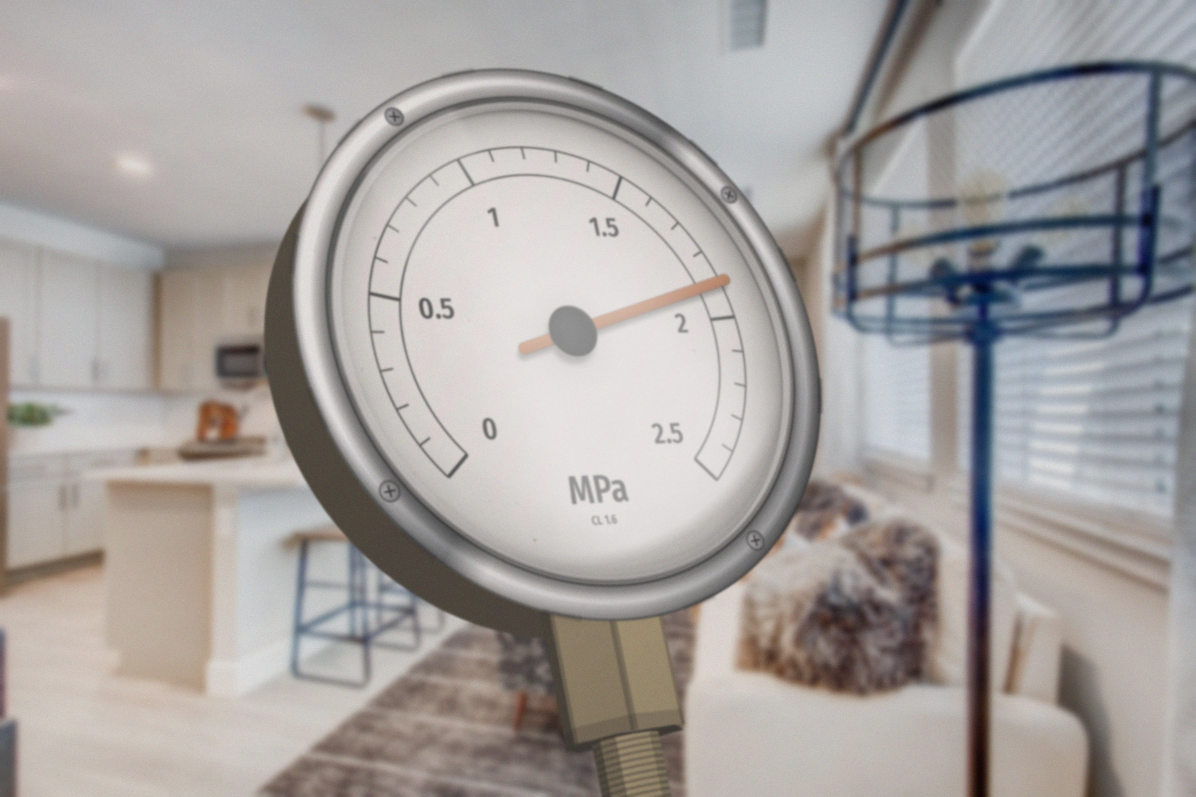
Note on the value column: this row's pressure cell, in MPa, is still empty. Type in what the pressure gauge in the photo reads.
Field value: 1.9 MPa
